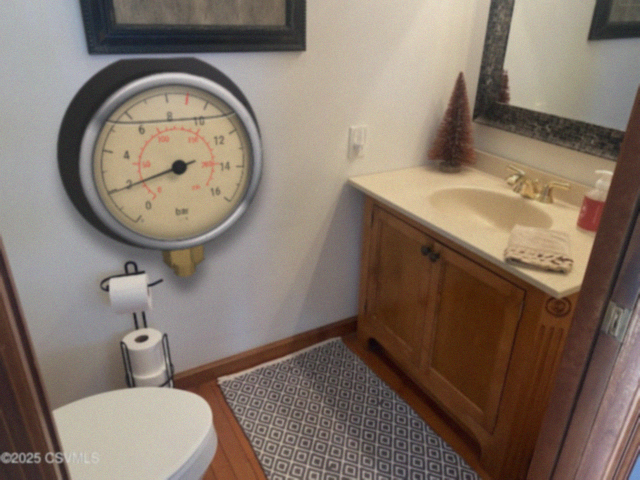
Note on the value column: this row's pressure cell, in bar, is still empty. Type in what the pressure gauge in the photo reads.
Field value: 2 bar
